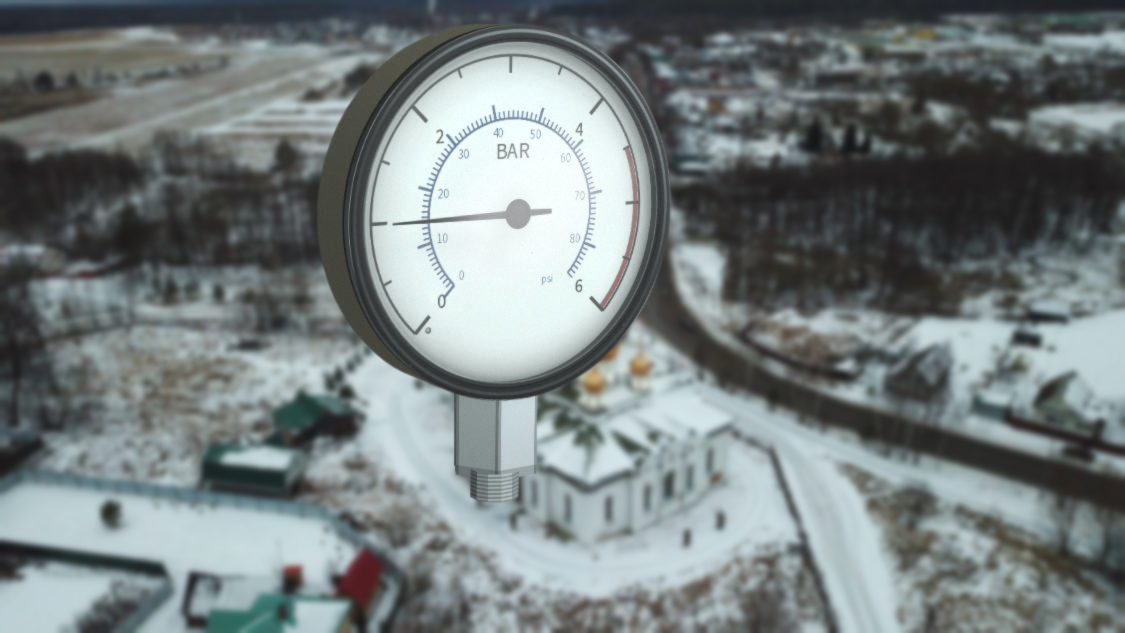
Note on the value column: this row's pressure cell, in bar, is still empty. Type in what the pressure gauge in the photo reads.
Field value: 1 bar
